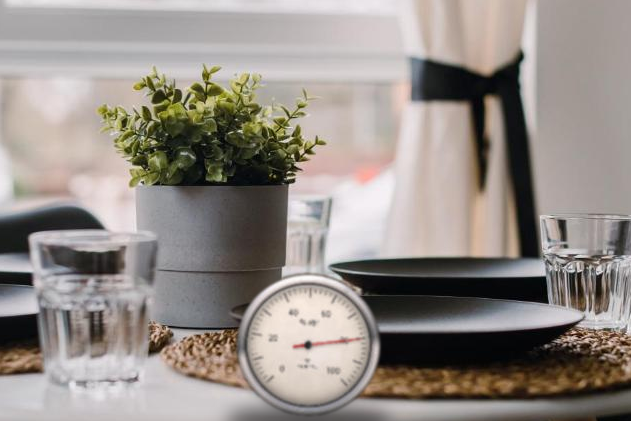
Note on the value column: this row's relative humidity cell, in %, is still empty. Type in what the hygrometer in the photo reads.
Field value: 80 %
